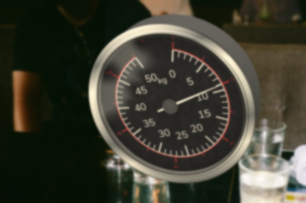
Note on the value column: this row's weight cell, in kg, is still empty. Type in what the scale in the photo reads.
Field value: 9 kg
